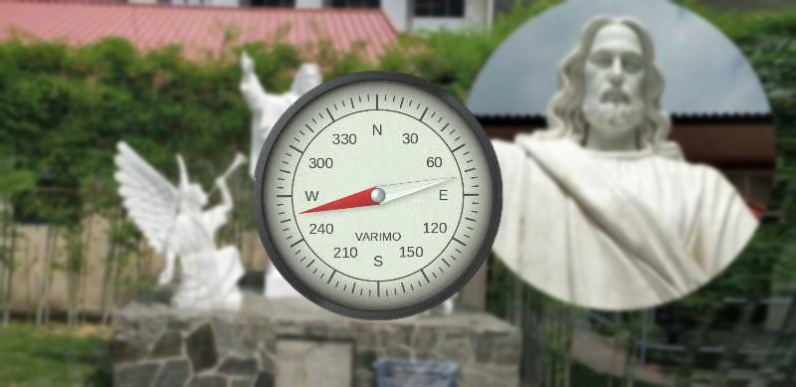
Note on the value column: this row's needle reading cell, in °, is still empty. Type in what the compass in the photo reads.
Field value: 257.5 °
